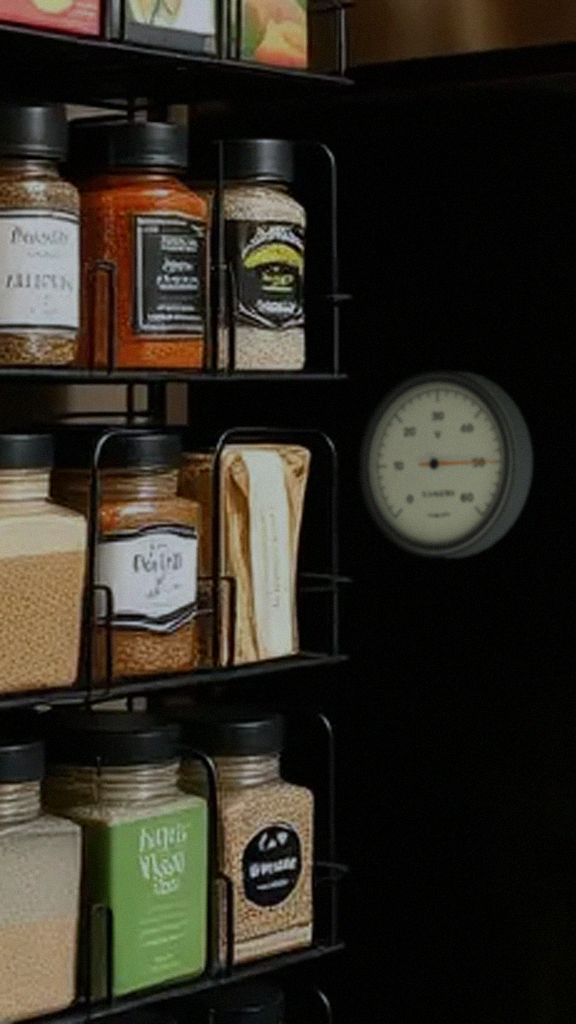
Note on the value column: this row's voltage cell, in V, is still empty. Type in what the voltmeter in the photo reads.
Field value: 50 V
